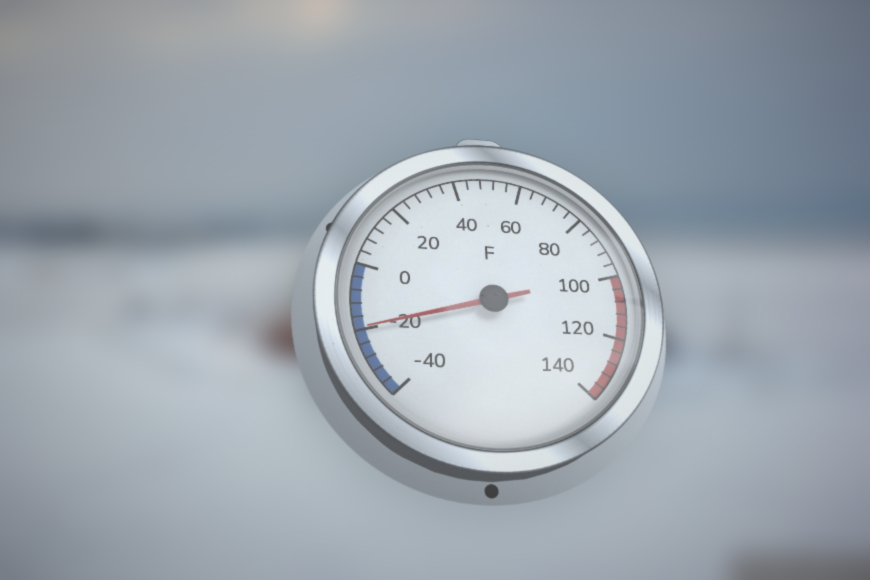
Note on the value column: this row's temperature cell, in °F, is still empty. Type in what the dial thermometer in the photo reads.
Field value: -20 °F
